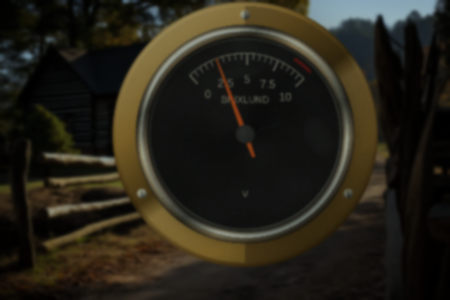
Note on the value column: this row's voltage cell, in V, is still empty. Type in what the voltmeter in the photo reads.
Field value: 2.5 V
